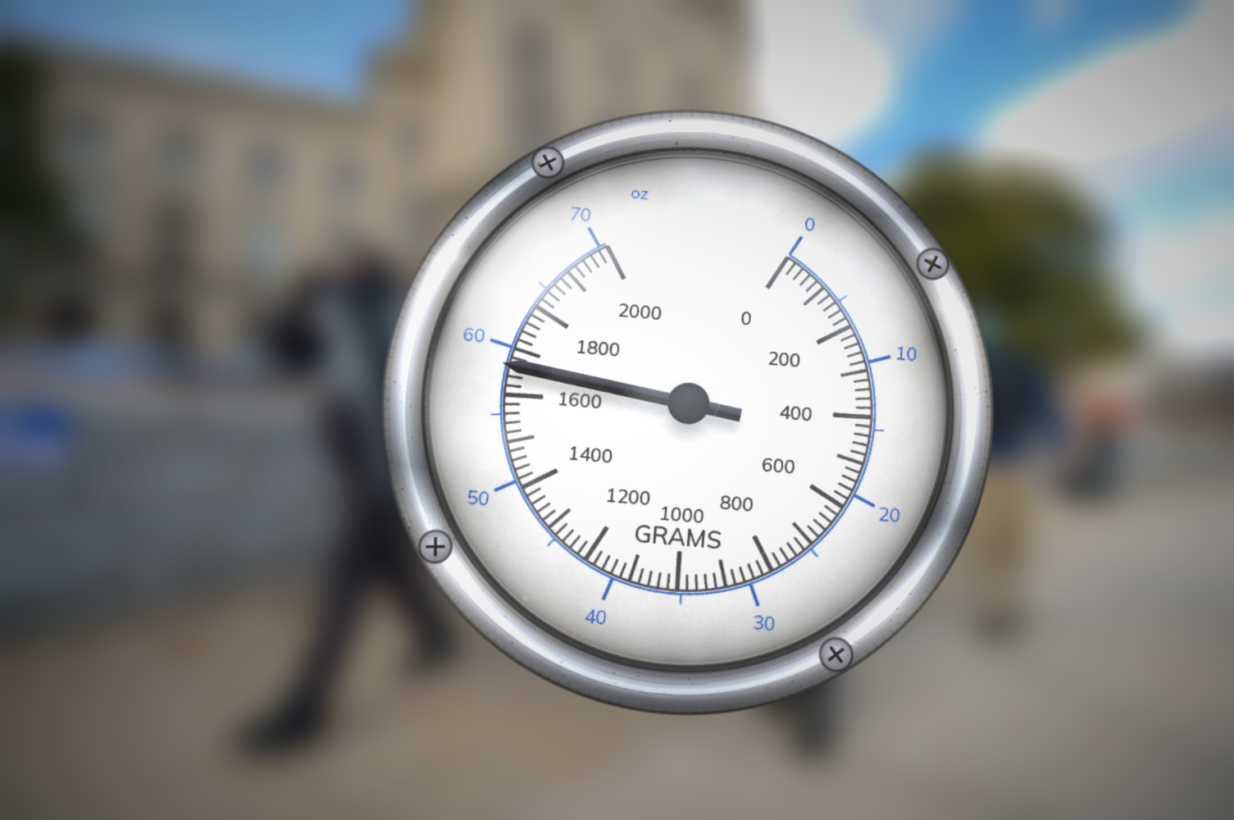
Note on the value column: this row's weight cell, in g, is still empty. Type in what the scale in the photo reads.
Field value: 1660 g
